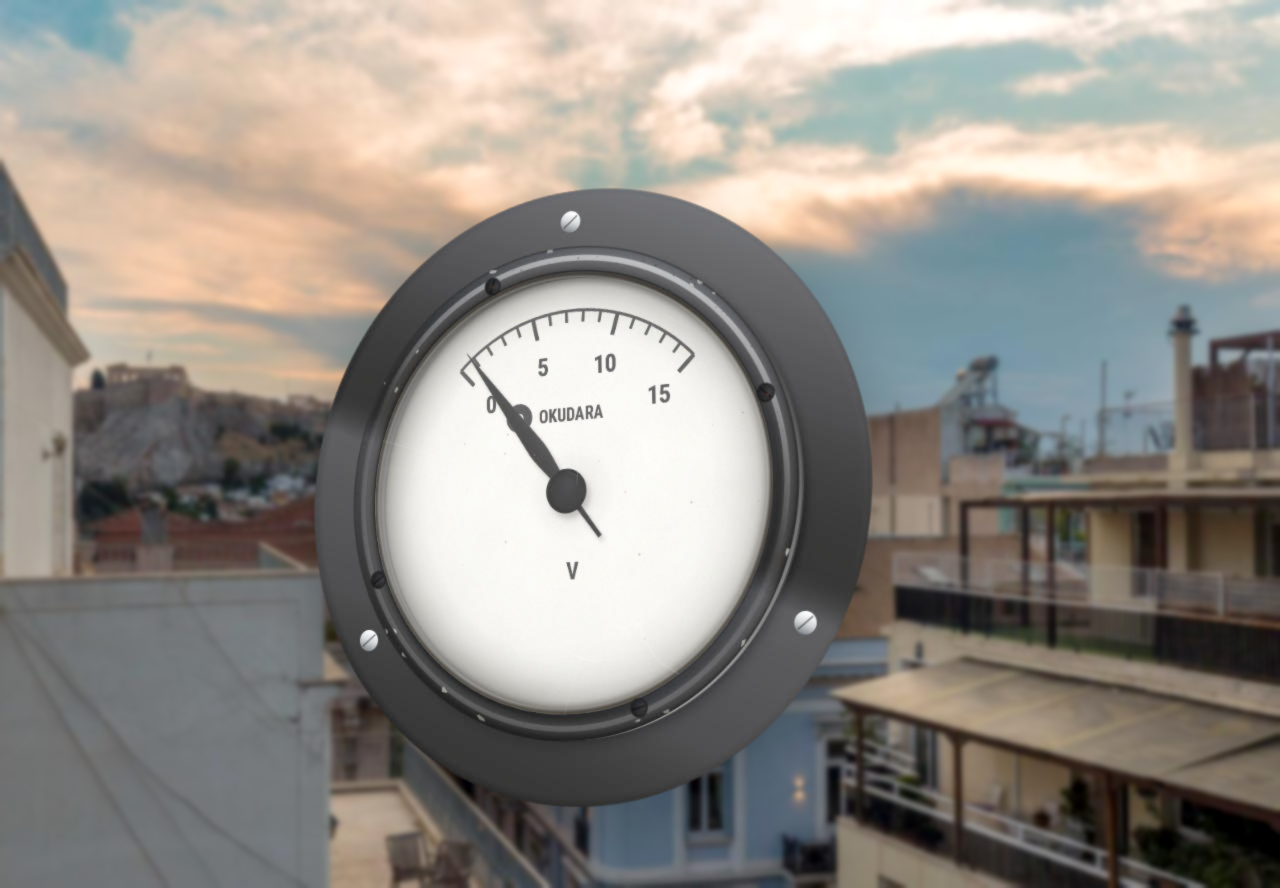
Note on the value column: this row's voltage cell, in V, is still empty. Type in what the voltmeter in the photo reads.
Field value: 1 V
